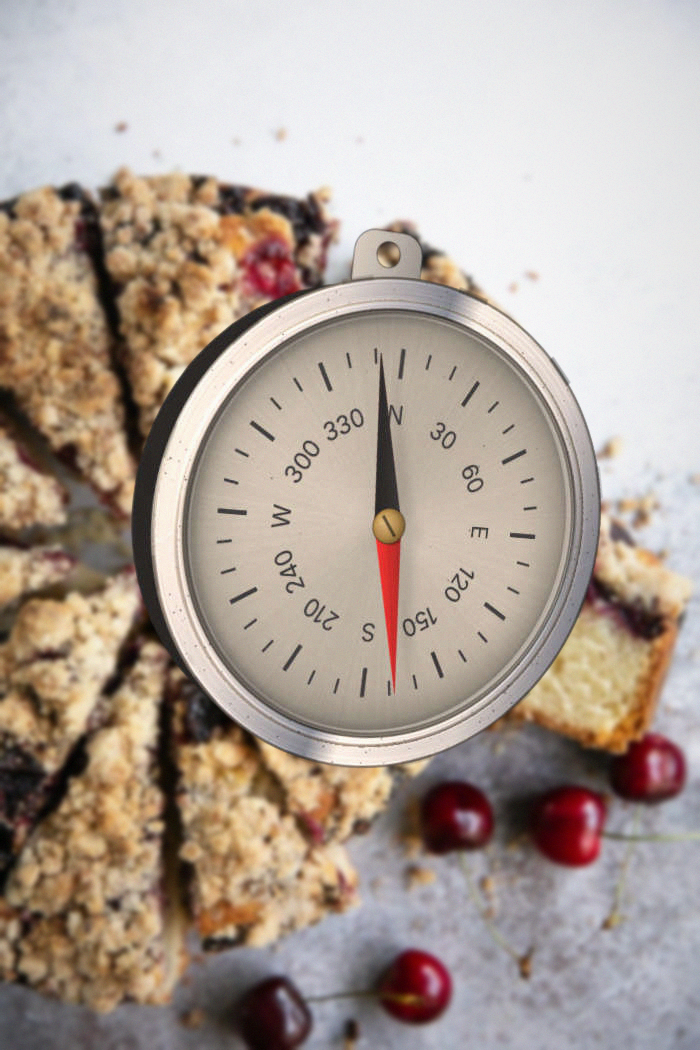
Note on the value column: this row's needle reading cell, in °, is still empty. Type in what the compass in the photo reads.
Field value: 170 °
